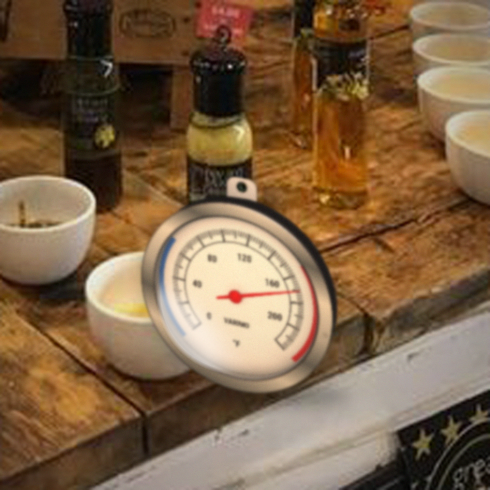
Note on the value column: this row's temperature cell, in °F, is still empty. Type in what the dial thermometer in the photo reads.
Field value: 170 °F
